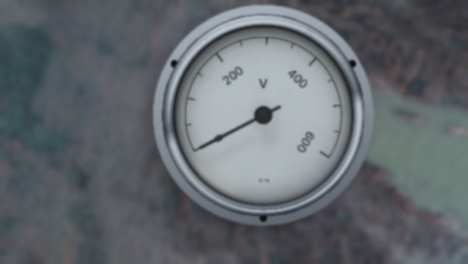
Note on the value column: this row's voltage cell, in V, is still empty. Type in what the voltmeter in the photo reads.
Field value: 0 V
